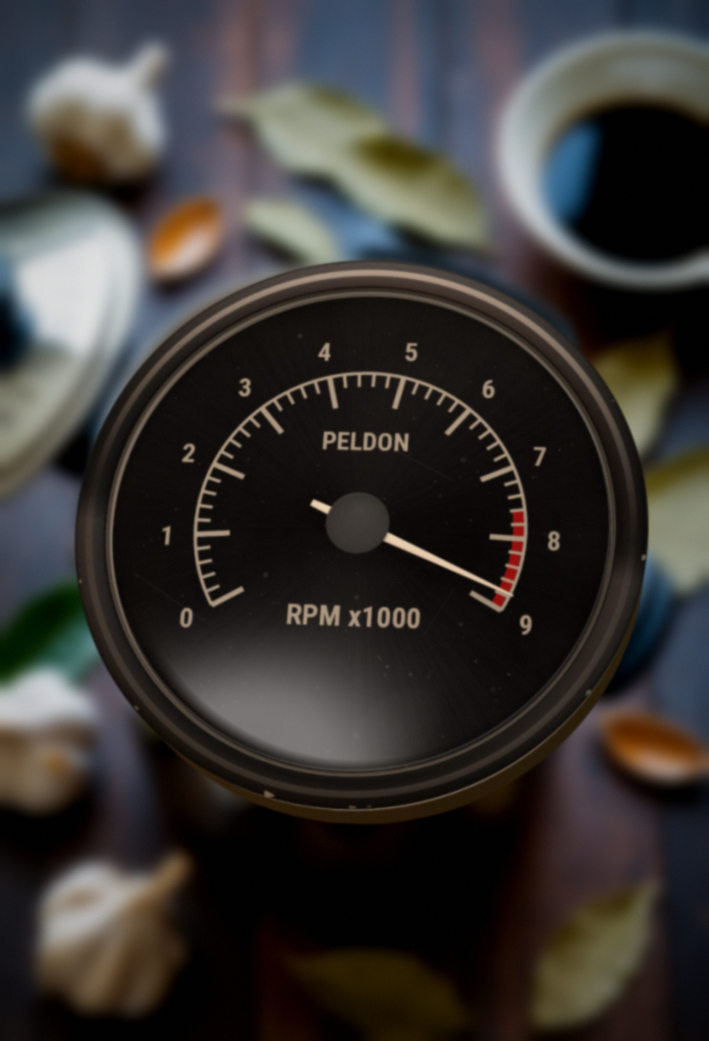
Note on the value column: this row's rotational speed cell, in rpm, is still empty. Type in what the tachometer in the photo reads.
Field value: 8800 rpm
